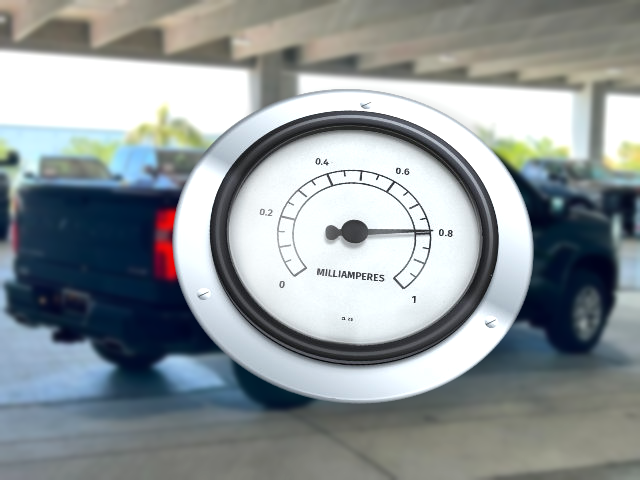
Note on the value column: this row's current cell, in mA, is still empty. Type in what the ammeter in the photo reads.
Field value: 0.8 mA
